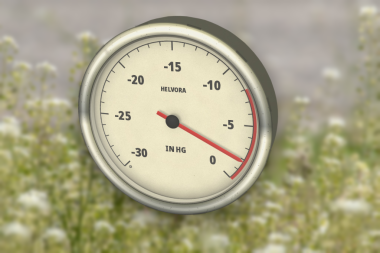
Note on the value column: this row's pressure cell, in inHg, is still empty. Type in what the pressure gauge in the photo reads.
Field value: -2 inHg
